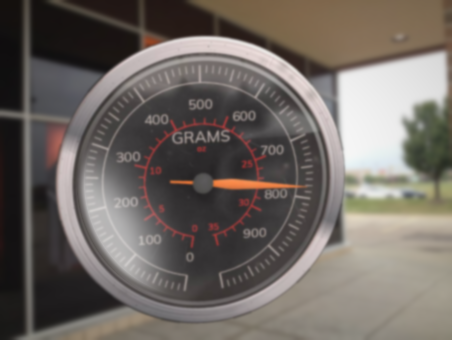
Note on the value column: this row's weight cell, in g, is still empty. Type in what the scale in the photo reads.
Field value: 780 g
